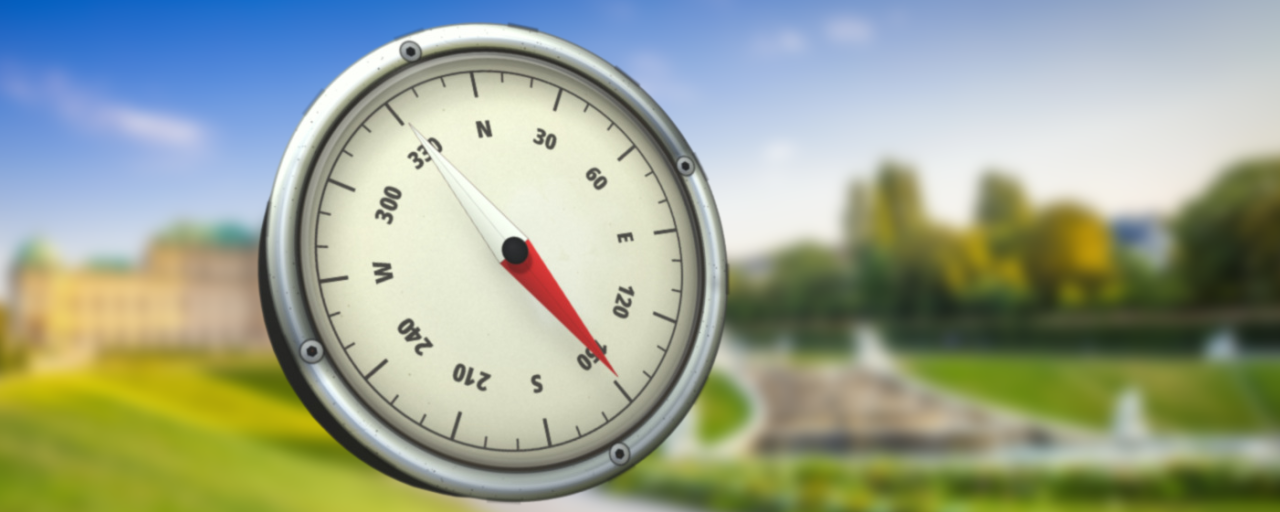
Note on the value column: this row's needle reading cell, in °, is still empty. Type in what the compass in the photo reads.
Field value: 150 °
